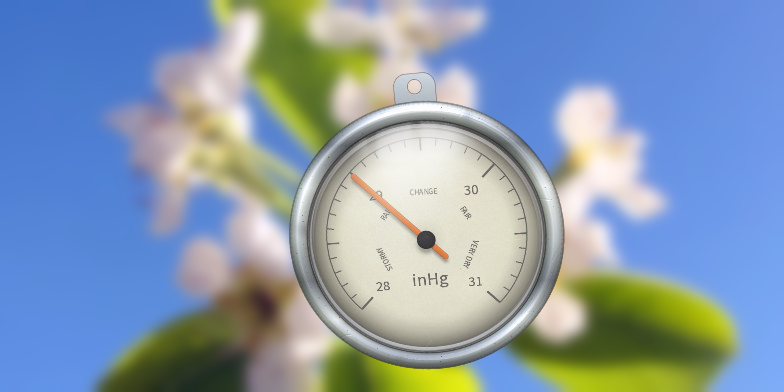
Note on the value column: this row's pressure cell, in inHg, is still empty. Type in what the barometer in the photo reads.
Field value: 29 inHg
